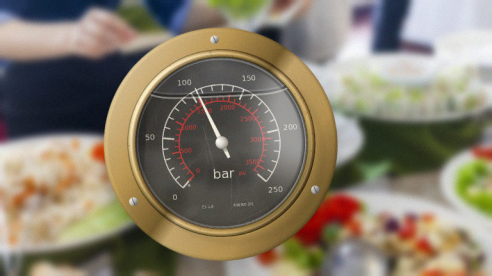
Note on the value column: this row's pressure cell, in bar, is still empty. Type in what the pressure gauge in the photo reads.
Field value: 105 bar
